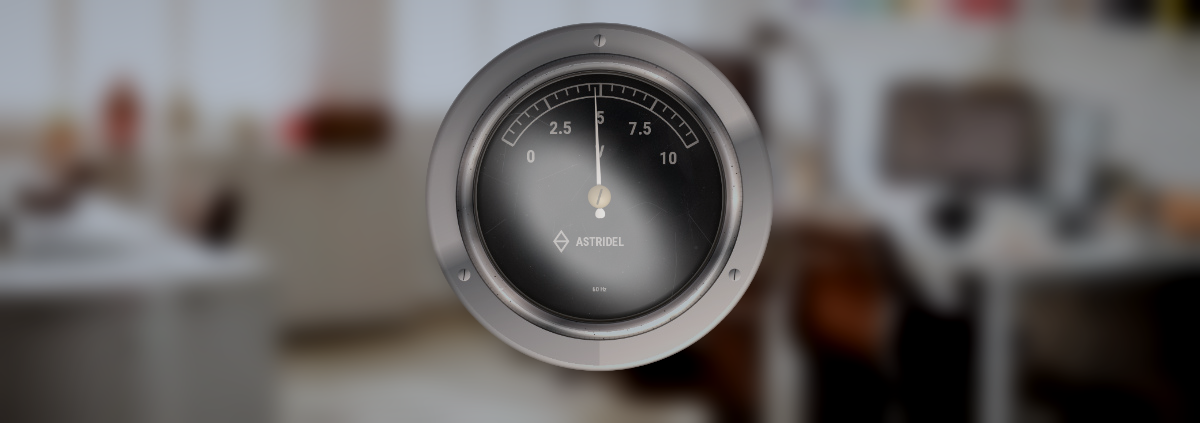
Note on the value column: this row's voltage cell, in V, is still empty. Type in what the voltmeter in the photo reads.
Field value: 4.75 V
